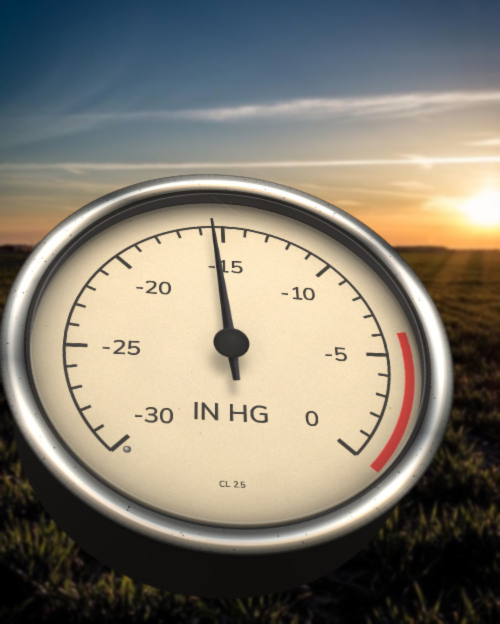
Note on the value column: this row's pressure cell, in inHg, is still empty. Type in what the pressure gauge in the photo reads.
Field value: -15.5 inHg
